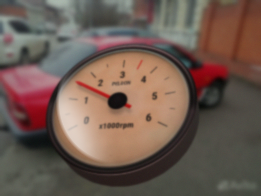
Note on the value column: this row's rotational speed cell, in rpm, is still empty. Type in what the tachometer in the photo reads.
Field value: 1500 rpm
